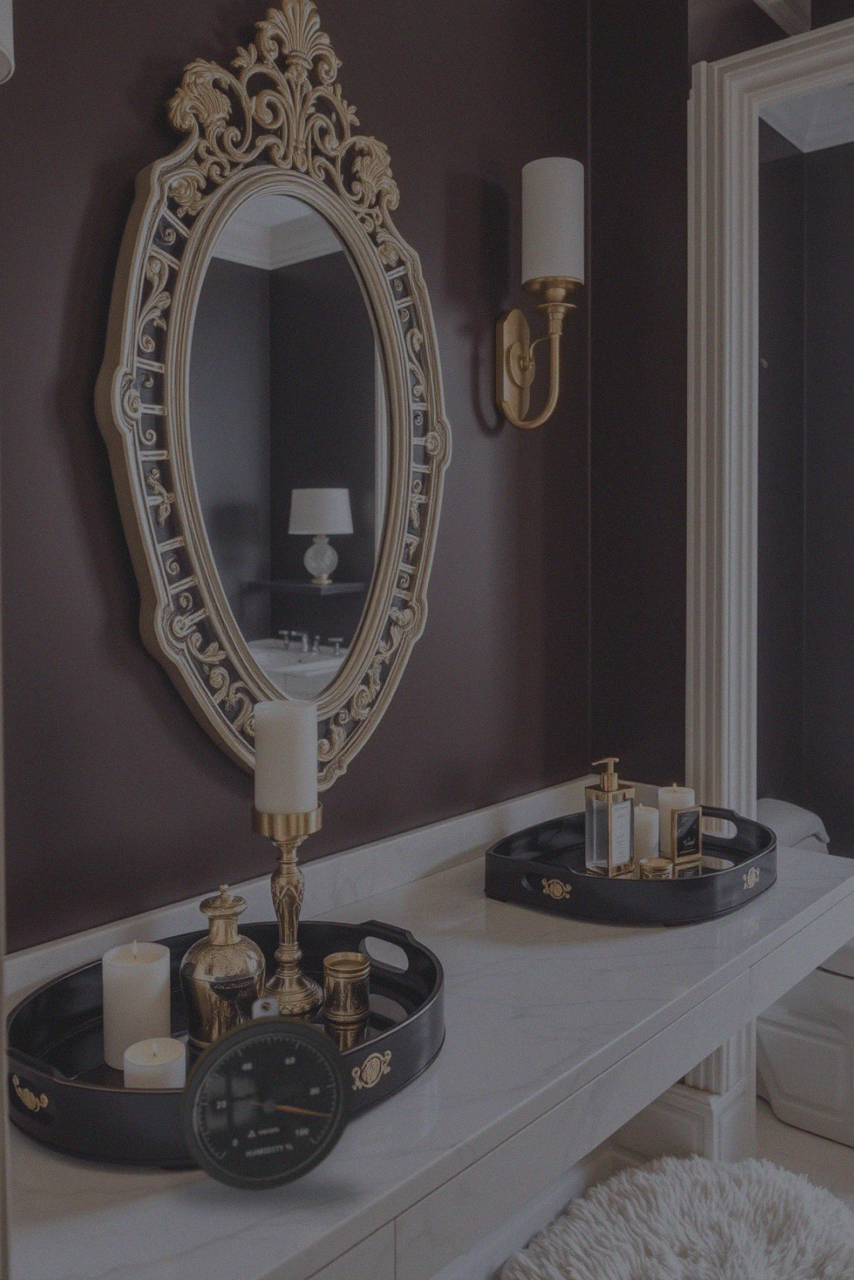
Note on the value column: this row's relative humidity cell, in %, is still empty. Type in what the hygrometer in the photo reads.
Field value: 90 %
